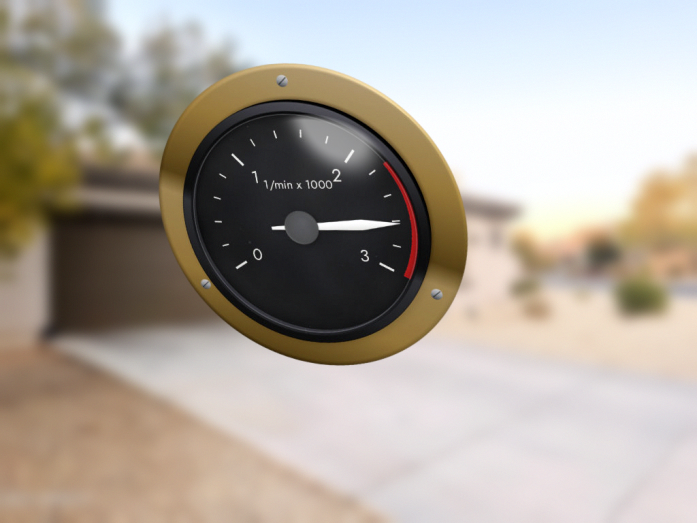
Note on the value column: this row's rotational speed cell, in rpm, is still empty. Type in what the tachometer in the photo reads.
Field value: 2600 rpm
